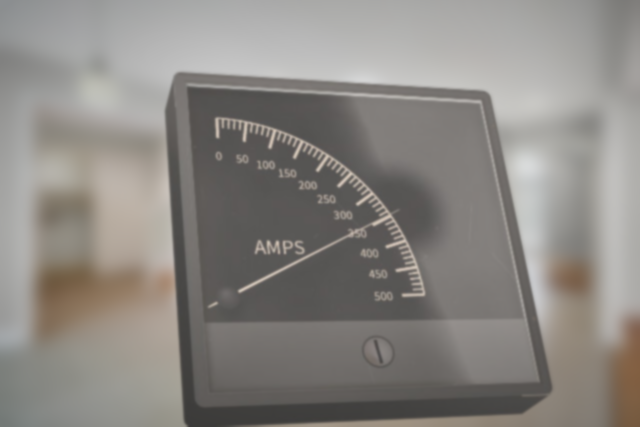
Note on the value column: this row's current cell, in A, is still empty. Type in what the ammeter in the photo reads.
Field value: 350 A
